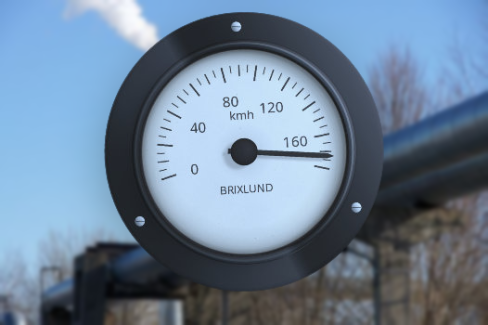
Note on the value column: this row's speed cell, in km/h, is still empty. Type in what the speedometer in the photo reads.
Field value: 172.5 km/h
